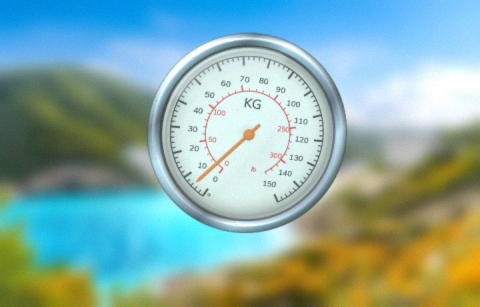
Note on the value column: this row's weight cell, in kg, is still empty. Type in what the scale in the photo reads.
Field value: 6 kg
